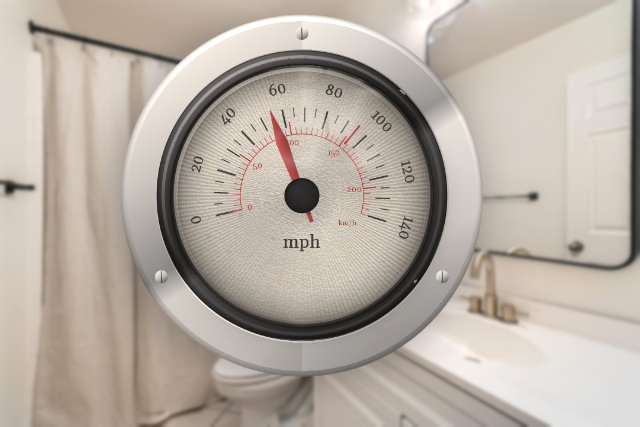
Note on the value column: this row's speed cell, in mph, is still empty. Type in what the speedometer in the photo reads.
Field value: 55 mph
